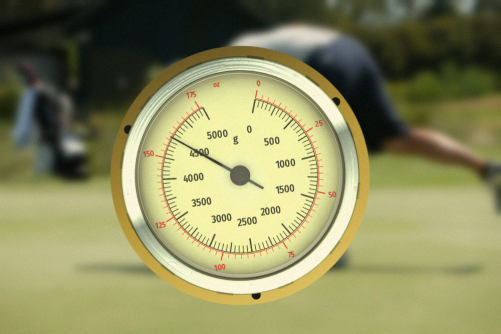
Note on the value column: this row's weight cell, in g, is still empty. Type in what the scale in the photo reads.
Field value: 4500 g
